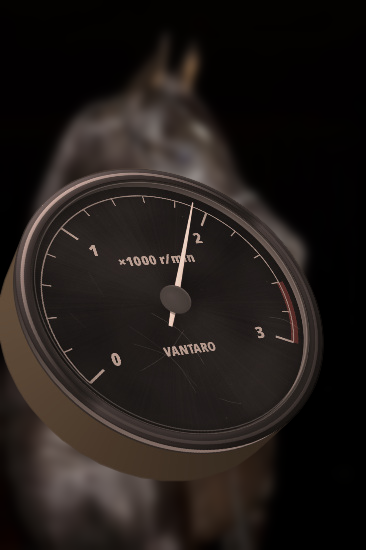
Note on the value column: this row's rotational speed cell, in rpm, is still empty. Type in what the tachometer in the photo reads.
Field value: 1900 rpm
